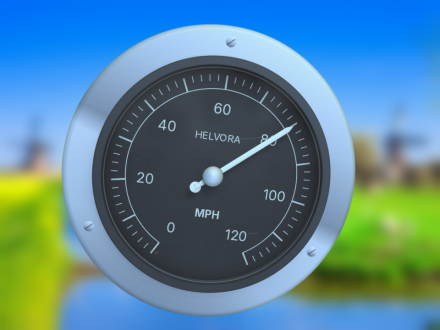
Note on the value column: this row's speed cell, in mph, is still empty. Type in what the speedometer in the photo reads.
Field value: 80 mph
